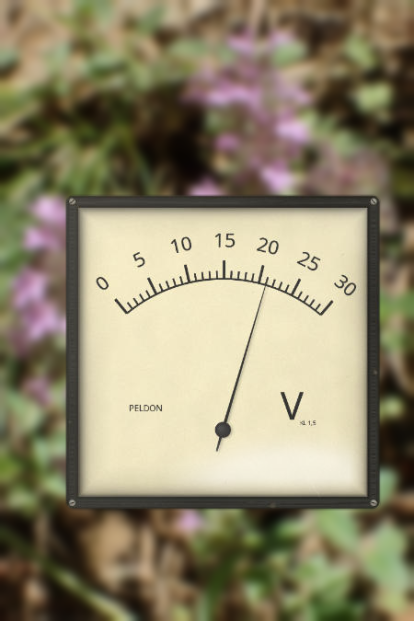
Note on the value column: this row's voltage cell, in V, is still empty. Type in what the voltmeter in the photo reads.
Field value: 21 V
